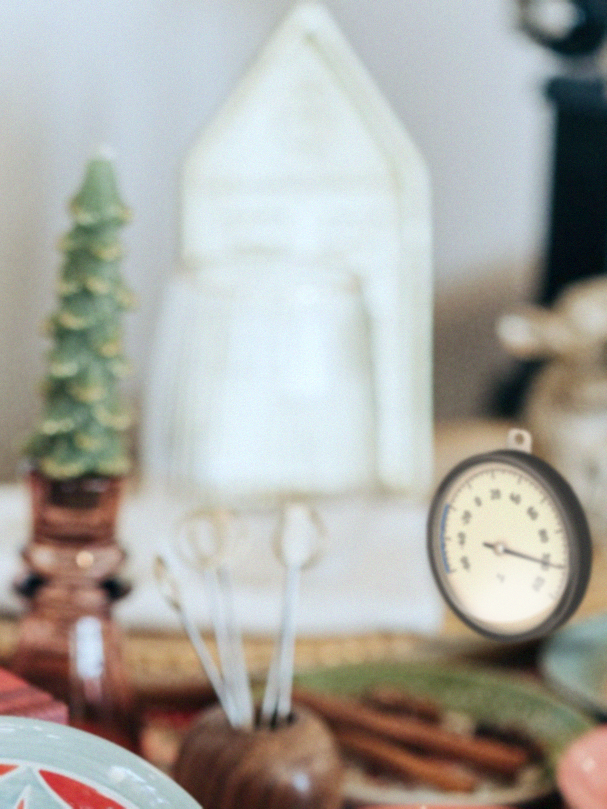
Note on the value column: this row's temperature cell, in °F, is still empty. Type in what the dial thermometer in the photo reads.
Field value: 100 °F
